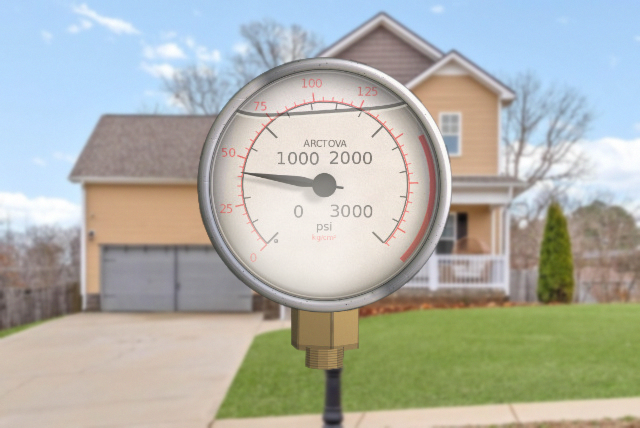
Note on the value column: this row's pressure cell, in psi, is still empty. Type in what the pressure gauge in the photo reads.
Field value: 600 psi
